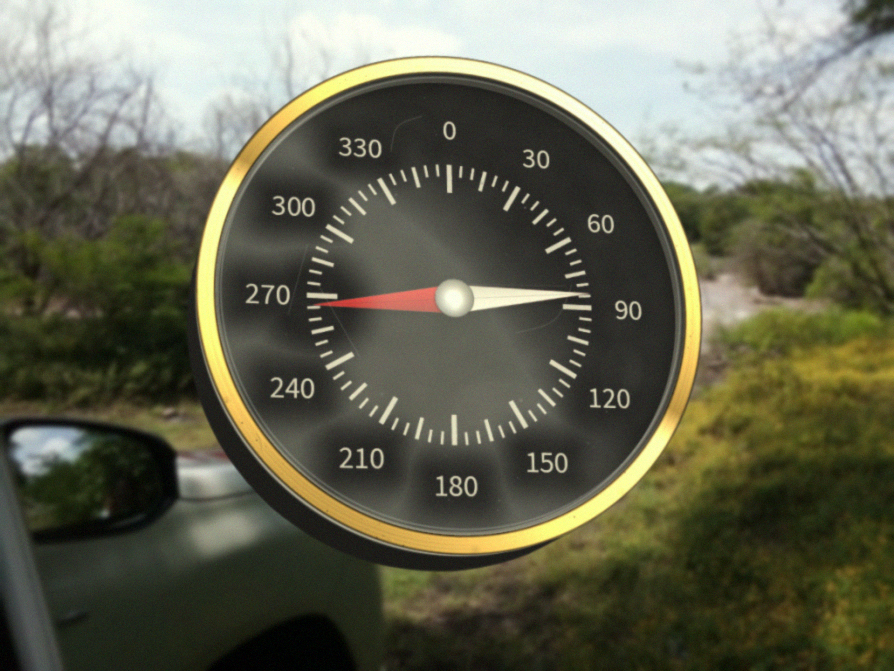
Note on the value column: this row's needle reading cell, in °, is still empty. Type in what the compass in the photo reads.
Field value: 265 °
